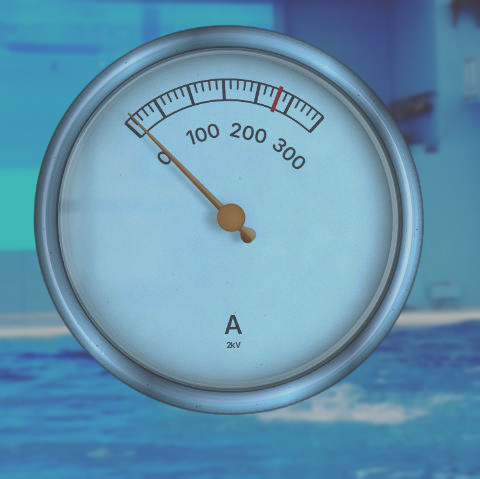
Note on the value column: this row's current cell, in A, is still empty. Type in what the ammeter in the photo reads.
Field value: 10 A
